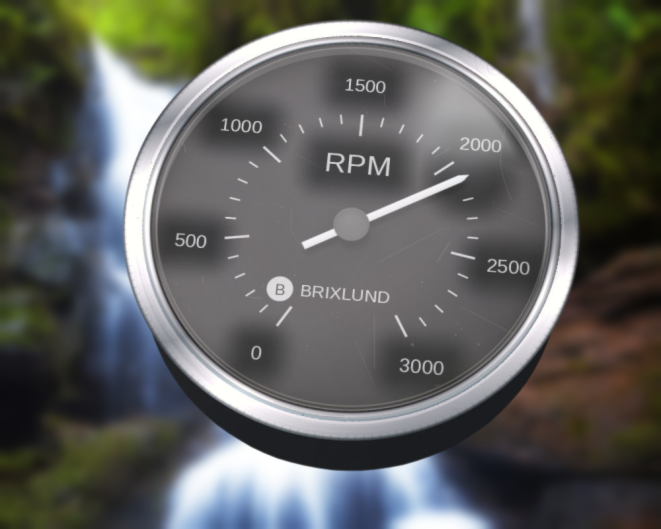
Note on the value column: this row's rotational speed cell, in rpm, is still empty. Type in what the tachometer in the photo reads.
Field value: 2100 rpm
